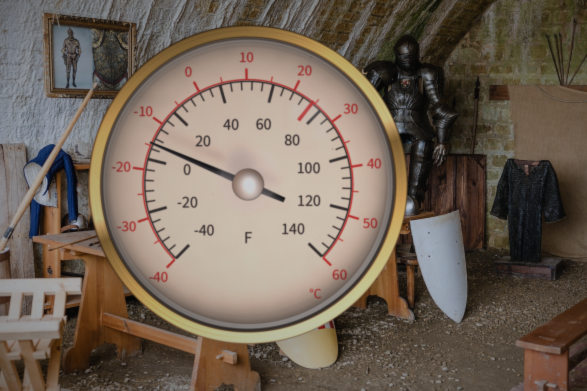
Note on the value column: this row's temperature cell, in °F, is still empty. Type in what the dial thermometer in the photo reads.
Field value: 6 °F
